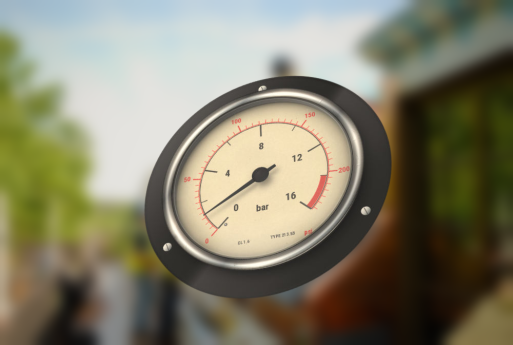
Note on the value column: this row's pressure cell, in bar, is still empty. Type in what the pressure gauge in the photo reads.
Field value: 1 bar
